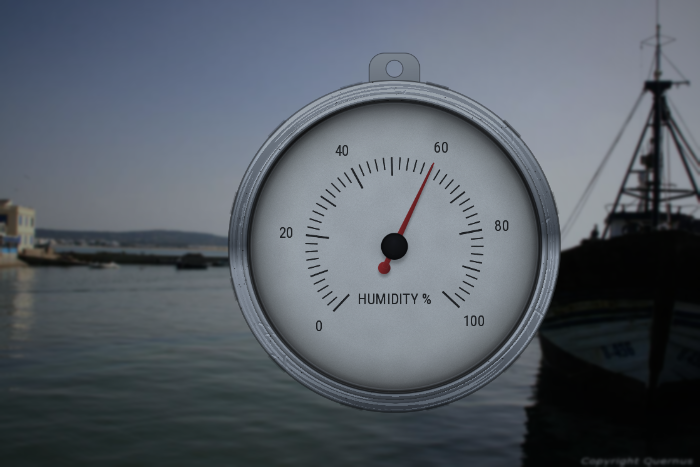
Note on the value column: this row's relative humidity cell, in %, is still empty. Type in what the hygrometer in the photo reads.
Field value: 60 %
